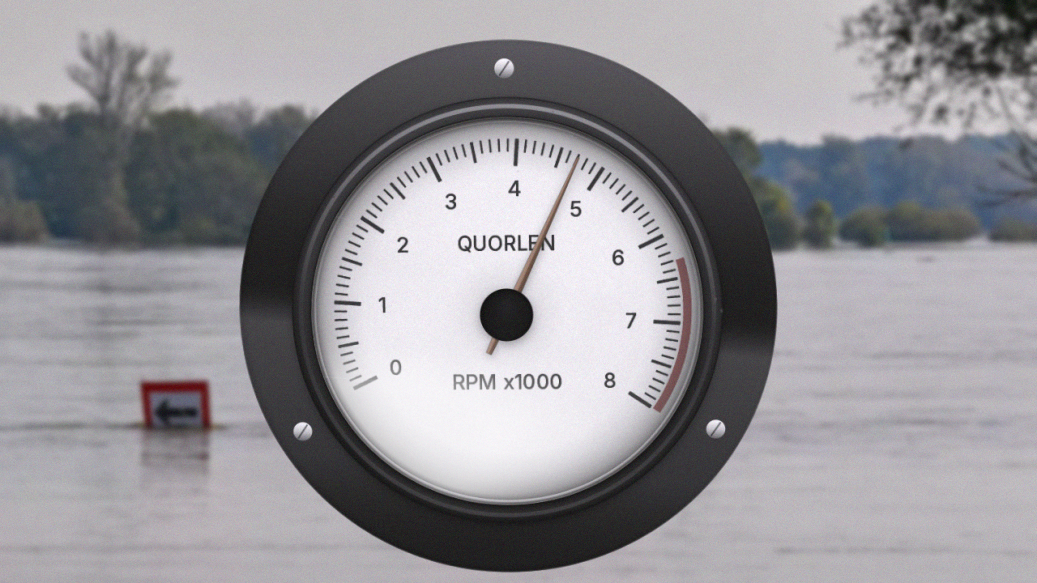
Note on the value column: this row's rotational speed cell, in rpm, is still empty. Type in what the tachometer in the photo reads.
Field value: 4700 rpm
